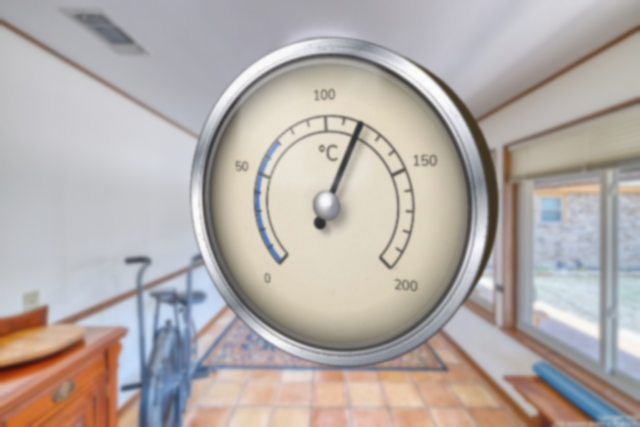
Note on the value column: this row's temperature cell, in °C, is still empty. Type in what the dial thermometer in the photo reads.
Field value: 120 °C
